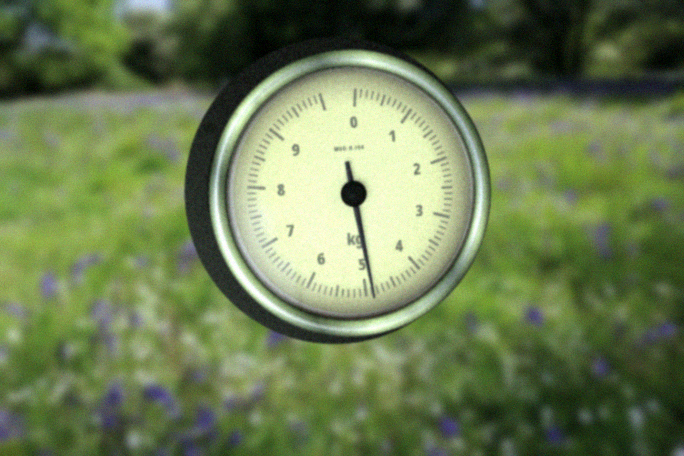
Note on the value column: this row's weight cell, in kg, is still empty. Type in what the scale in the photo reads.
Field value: 4.9 kg
